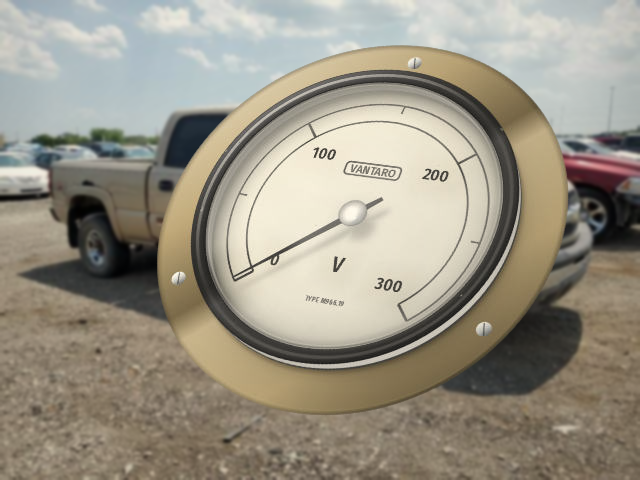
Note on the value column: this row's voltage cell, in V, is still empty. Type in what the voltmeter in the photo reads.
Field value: 0 V
